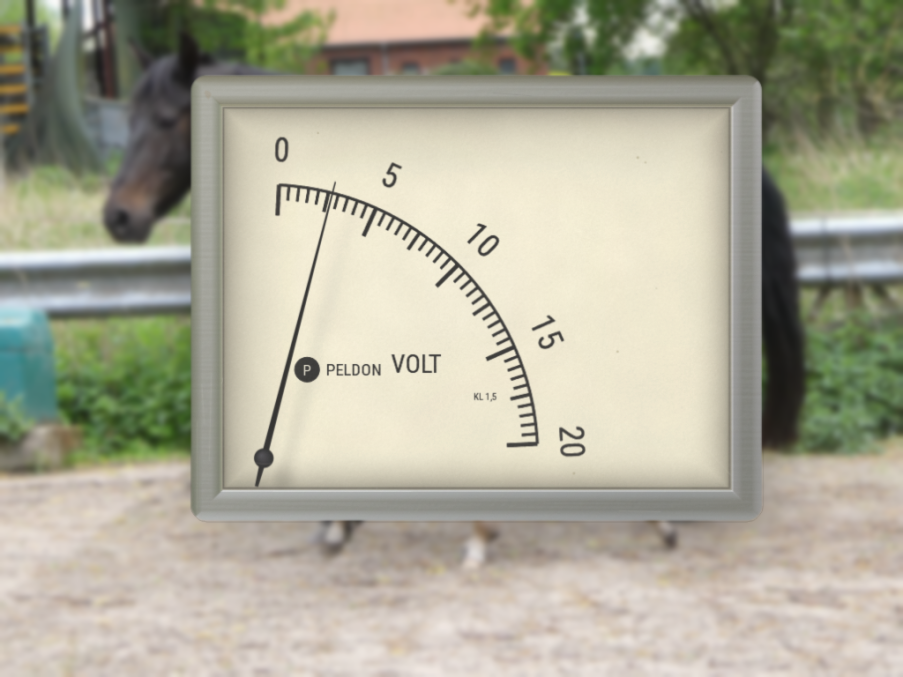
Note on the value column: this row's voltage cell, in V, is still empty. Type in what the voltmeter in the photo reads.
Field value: 2.75 V
